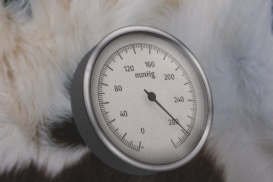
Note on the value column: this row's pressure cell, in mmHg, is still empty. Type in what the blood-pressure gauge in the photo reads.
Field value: 280 mmHg
